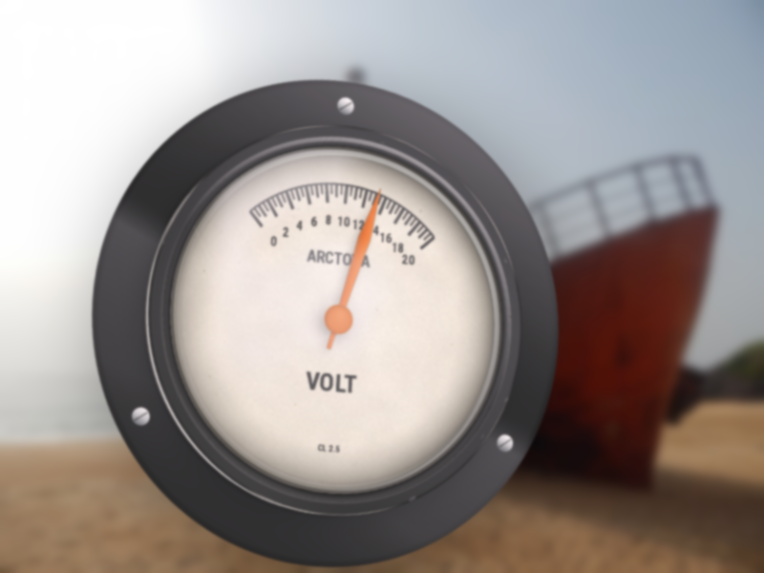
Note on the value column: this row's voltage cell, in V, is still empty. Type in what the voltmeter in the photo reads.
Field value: 13 V
